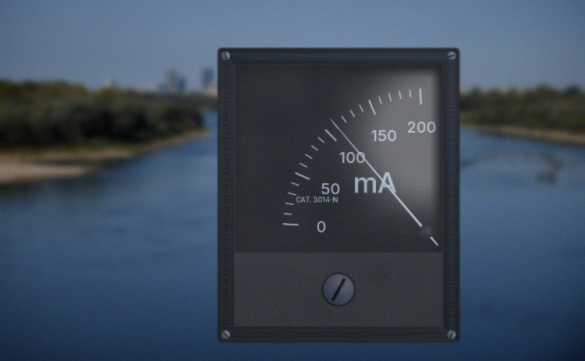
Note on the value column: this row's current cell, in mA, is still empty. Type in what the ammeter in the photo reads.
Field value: 110 mA
